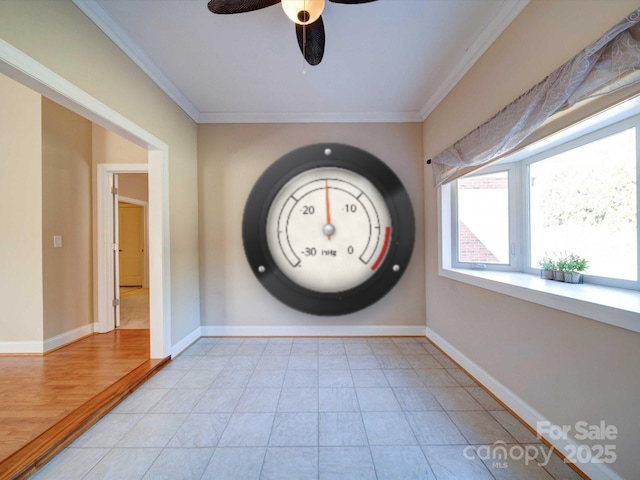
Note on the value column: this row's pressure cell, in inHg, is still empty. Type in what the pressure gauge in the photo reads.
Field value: -15 inHg
